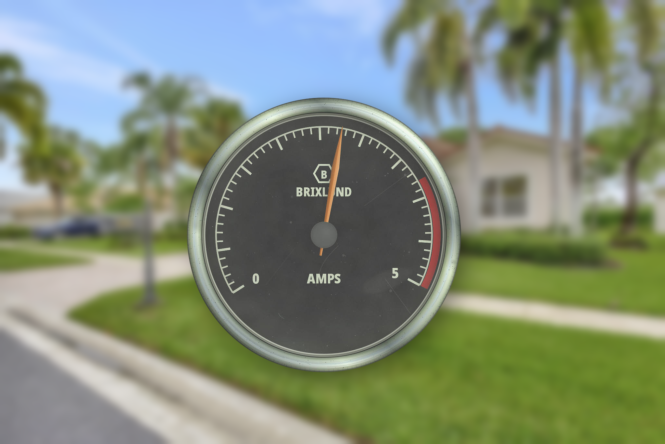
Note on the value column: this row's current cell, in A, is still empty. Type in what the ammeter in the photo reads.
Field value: 2.75 A
